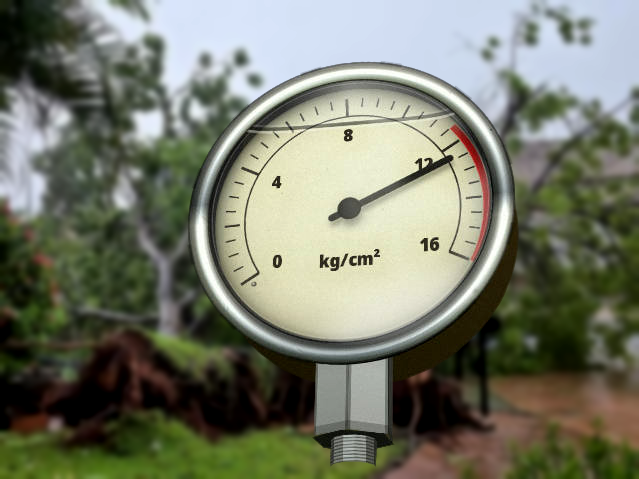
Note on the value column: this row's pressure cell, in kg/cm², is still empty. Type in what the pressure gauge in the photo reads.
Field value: 12.5 kg/cm²
